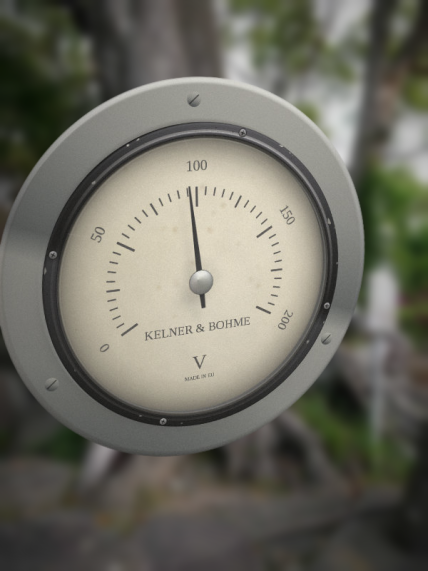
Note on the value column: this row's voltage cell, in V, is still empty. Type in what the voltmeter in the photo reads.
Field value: 95 V
